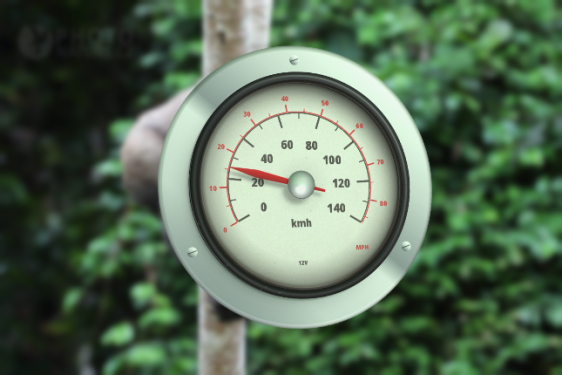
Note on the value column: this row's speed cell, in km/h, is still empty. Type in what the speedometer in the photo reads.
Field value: 25 km/h
